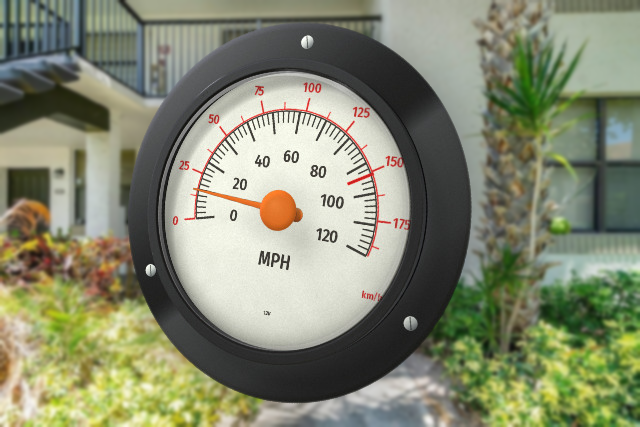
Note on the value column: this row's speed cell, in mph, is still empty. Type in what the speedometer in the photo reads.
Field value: 10 mph
